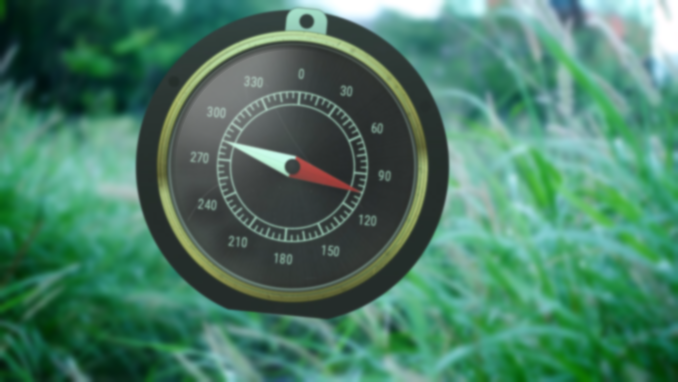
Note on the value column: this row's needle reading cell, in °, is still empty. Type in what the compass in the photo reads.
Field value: 105 °
